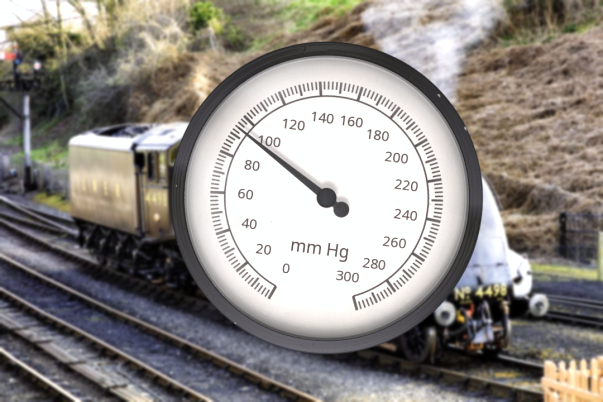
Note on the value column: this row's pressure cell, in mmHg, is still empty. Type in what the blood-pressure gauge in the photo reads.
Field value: 94 mmHg
